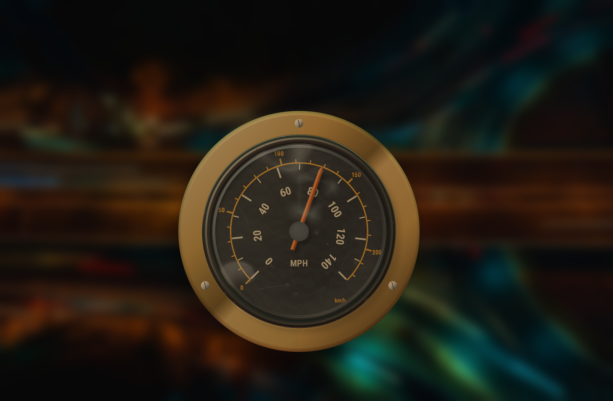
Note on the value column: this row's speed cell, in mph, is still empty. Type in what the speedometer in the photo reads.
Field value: 80 mph
